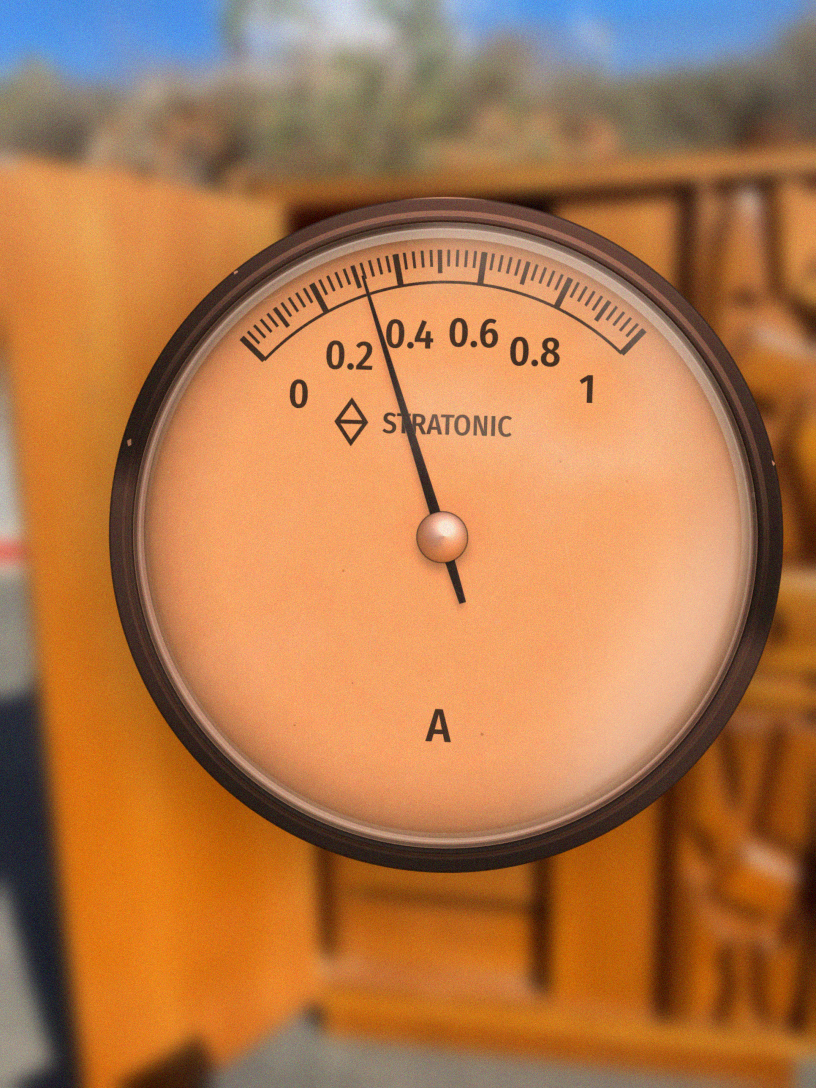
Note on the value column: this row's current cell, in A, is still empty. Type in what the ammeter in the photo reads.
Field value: 0.32 A
